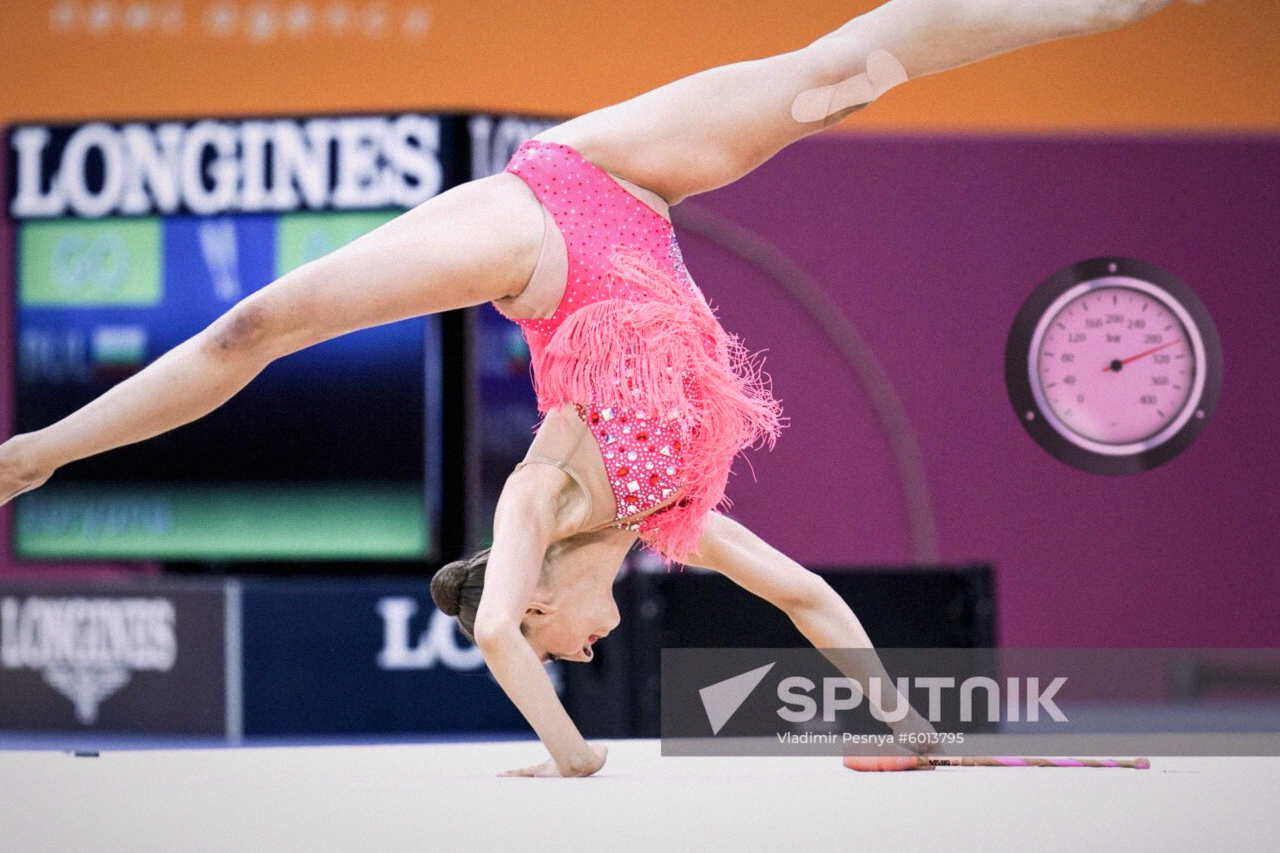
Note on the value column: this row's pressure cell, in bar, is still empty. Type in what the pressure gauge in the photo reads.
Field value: 300 bar
